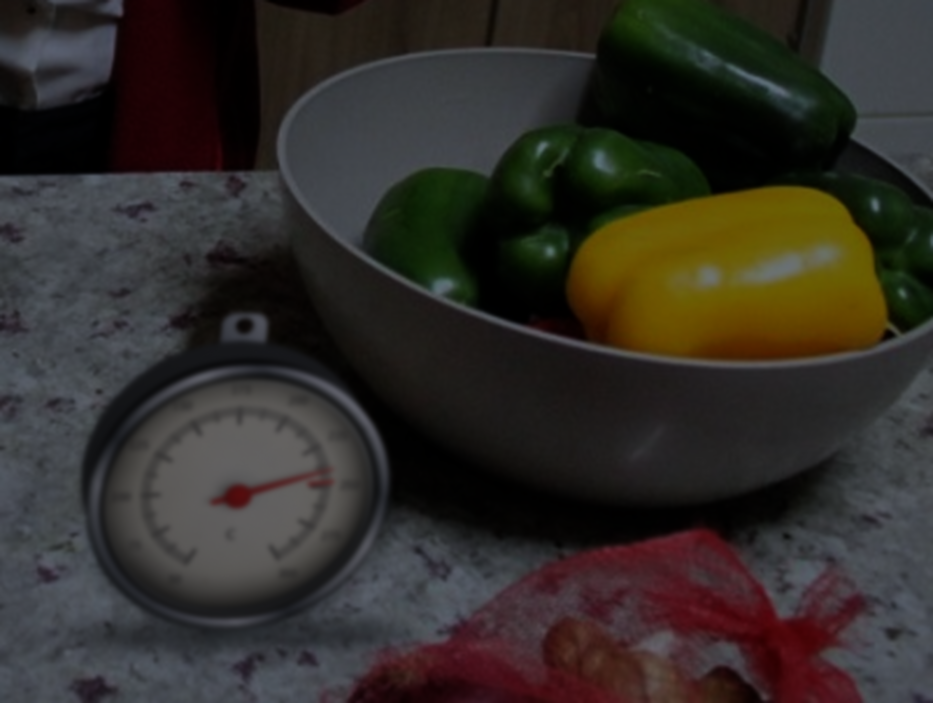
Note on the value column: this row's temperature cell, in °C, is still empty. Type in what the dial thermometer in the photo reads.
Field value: 237.5 °C
